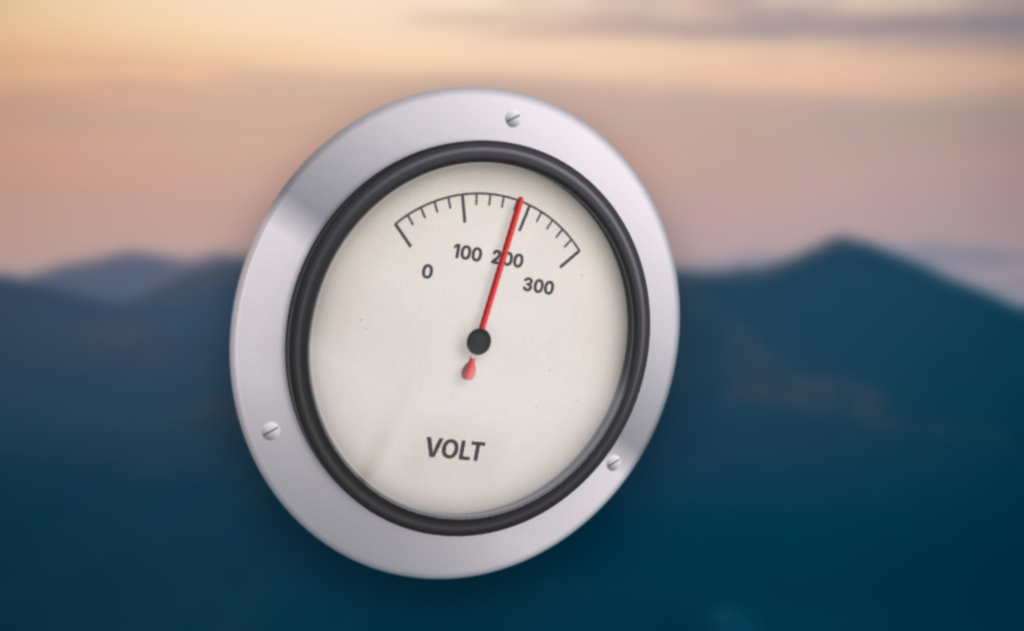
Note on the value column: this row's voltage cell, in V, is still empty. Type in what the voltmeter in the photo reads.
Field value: 180 V
